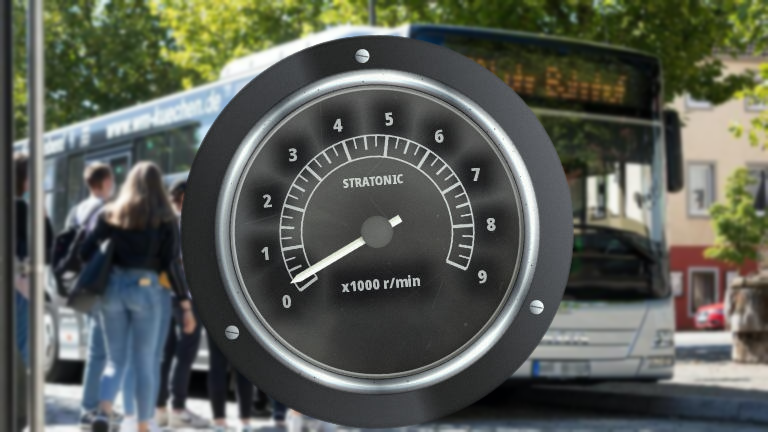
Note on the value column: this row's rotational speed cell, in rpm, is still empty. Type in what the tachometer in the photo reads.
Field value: 250 rpm
